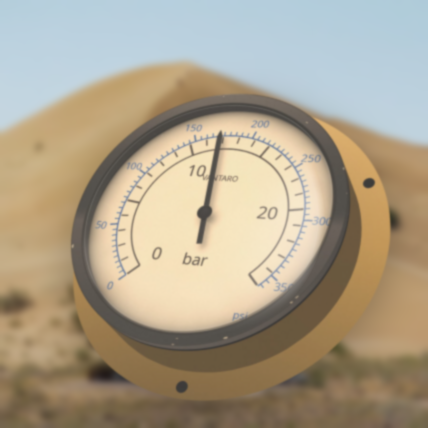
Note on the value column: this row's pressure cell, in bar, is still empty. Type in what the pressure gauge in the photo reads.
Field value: 12 bar
